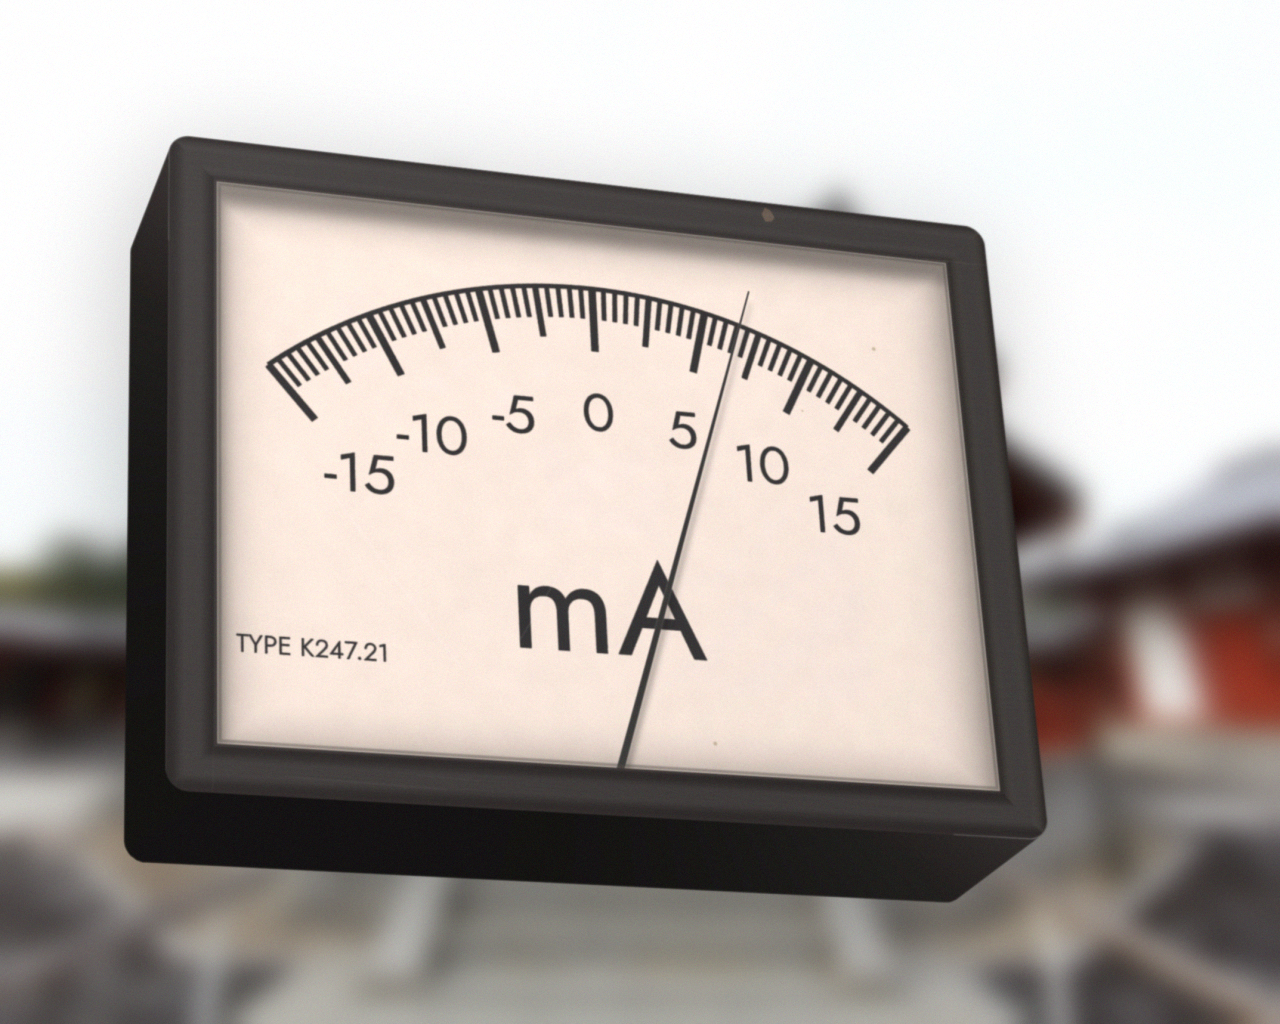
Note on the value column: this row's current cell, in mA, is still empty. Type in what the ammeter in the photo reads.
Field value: 6.5 mA
